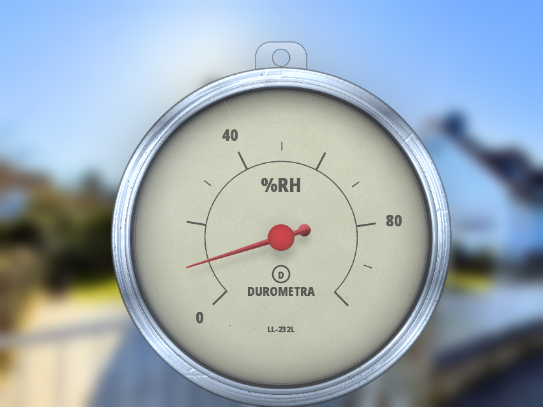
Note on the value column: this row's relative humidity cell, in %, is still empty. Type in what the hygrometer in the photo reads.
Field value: 10 %
